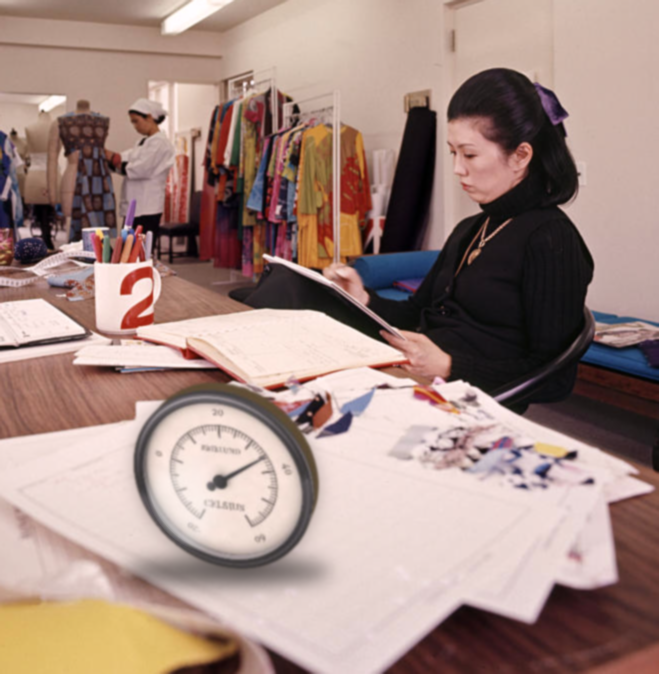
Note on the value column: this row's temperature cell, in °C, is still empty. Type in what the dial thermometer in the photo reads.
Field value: 35 °C
